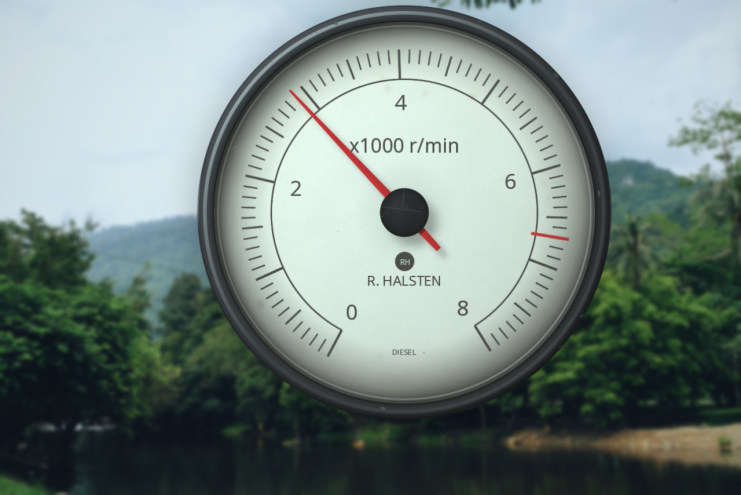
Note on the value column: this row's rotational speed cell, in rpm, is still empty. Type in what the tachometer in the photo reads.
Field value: 2900 rpm
